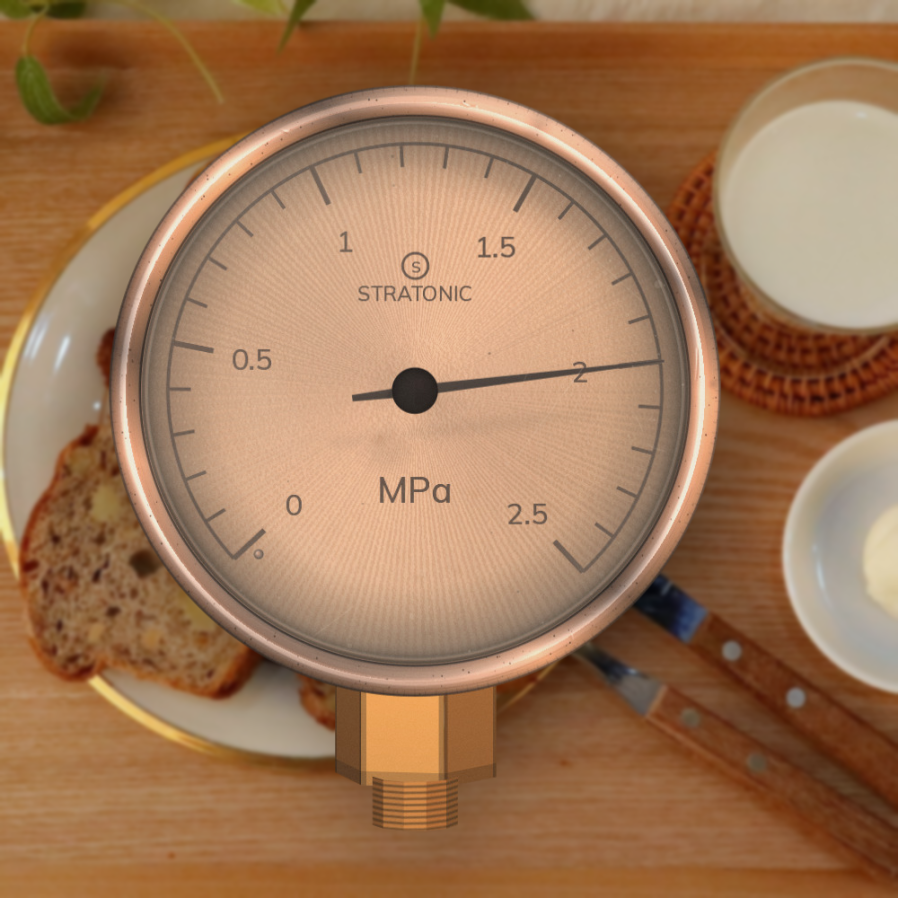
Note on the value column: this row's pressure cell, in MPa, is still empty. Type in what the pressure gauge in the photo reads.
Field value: 2 MPa
